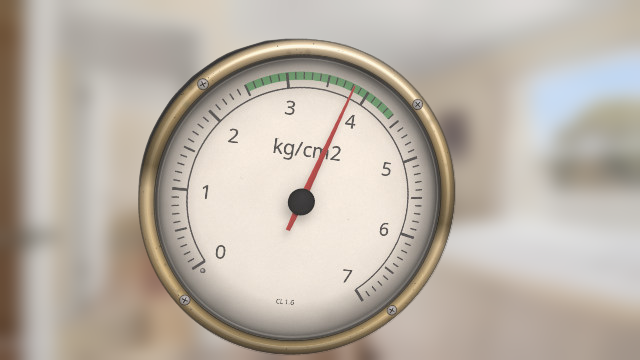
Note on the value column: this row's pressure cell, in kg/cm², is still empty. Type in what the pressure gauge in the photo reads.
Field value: 3.8 kg/cm²
